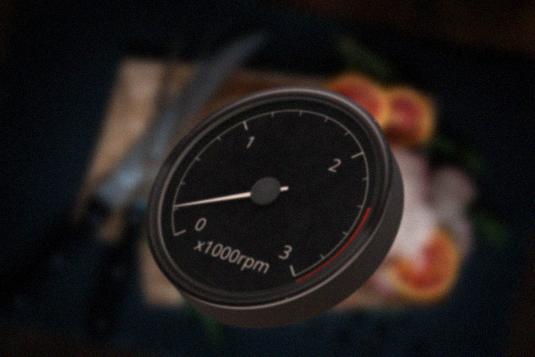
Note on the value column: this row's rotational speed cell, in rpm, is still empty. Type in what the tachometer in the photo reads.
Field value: 200 rpm
